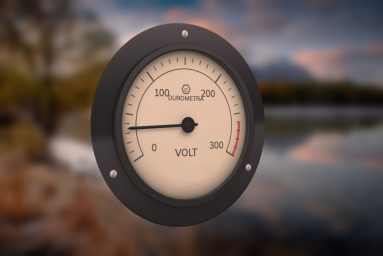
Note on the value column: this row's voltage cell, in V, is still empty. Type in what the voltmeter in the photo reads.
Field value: 35 V
